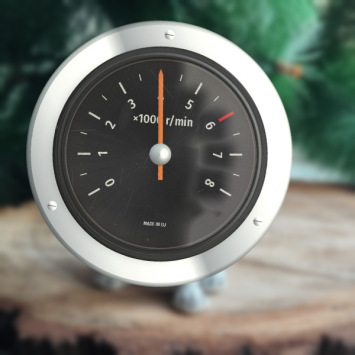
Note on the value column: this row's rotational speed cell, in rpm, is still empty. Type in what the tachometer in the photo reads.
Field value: 4000 rpm
